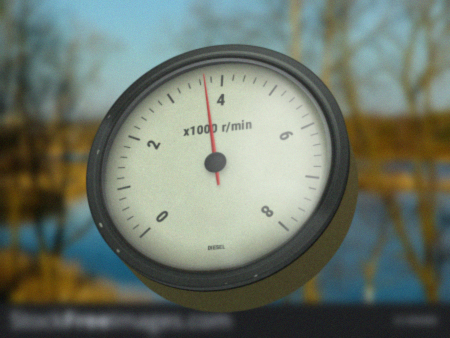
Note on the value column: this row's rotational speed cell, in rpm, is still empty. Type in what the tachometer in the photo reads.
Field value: 3700 rpm
